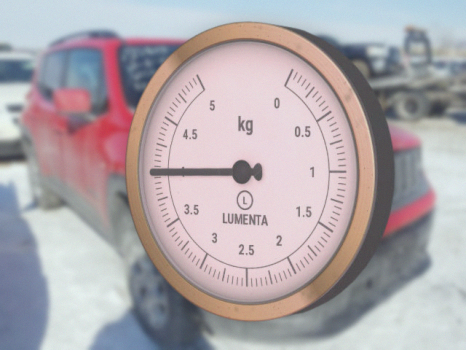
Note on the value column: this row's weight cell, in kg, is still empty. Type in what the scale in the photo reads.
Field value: 4 kg
